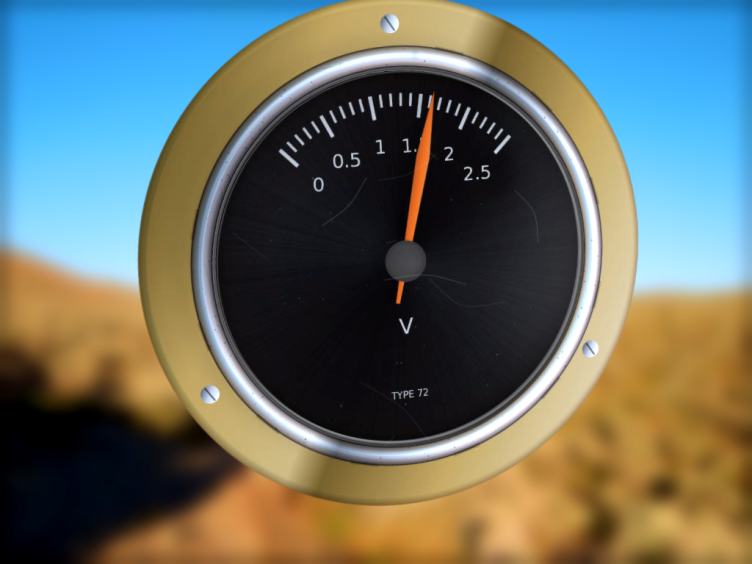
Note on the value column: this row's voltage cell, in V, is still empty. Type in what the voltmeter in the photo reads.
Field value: 1.6 V
